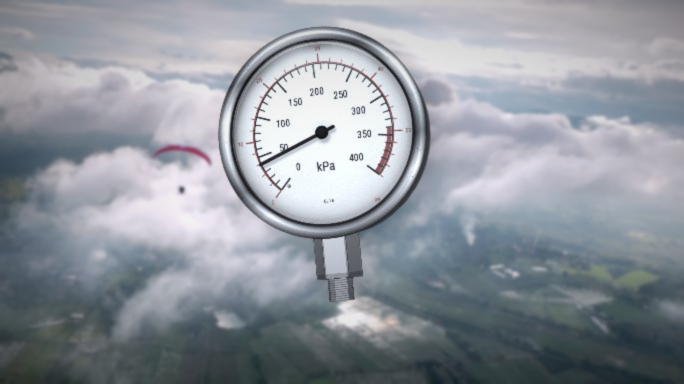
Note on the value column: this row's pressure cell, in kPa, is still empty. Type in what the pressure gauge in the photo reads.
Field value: 40 kPa
